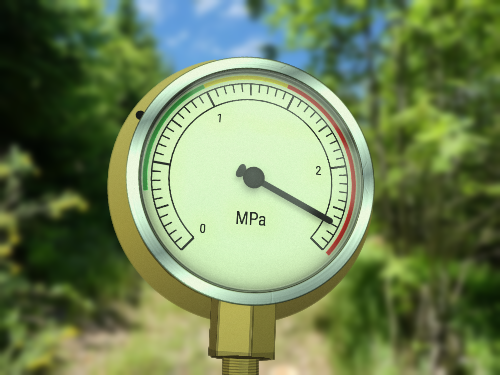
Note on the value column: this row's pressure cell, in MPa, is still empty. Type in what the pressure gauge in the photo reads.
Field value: 2.35 MPa
